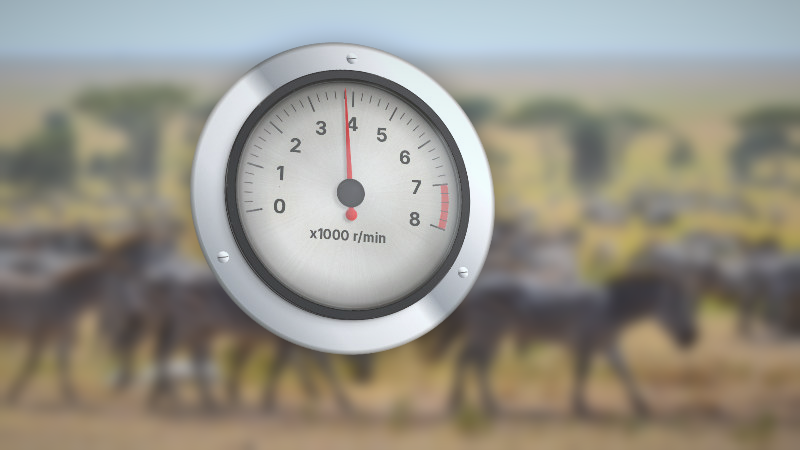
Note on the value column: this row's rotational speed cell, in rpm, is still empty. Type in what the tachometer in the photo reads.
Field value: 3800 rpm
